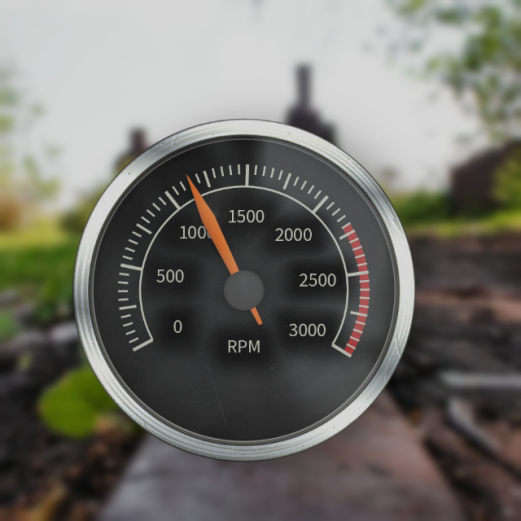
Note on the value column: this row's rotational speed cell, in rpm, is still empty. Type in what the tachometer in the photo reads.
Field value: 1150 rpm
